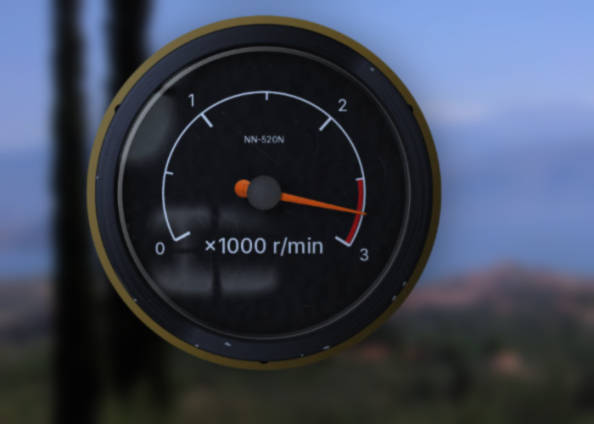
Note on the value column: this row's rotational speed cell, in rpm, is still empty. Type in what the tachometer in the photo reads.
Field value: 2750 rpm
